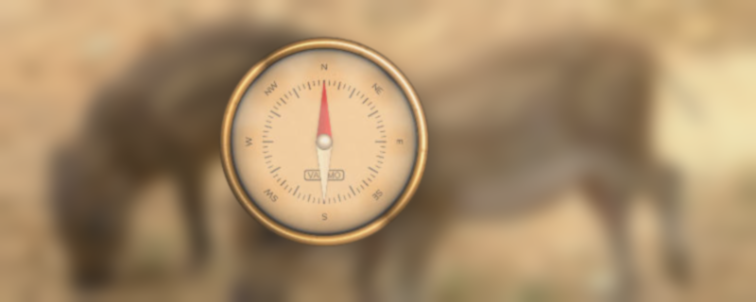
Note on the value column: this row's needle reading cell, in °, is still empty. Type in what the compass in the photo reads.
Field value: 0 °
